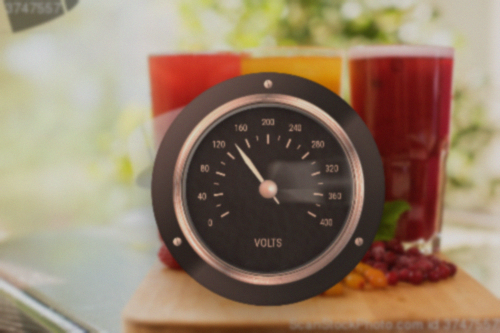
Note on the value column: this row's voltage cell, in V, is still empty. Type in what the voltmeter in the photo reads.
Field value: 140 V
